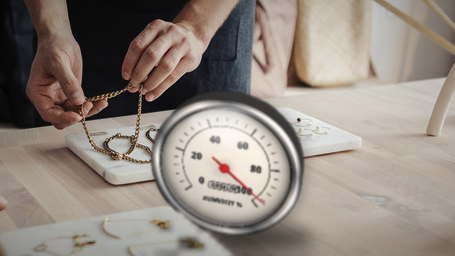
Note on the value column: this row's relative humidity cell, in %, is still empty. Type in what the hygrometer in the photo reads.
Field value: 96 %
